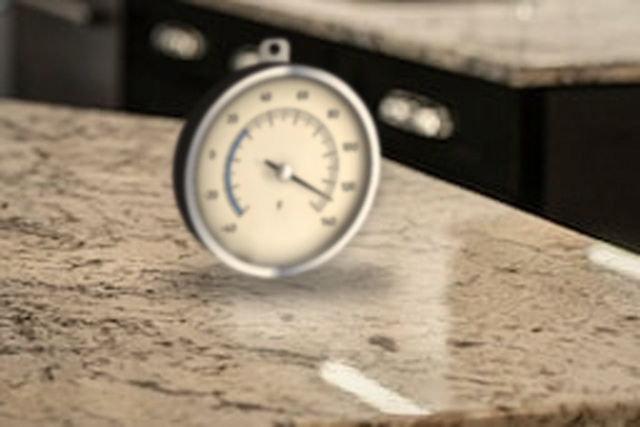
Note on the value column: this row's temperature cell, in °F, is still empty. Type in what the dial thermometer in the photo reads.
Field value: 130 °F
